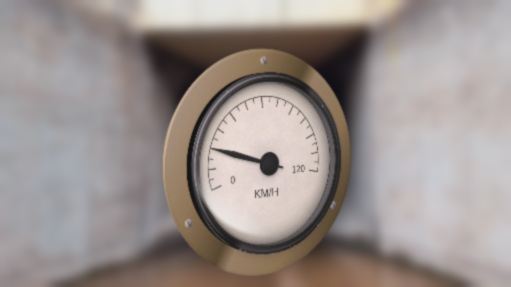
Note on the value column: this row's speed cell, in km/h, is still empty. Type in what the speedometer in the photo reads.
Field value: 20 km/h
